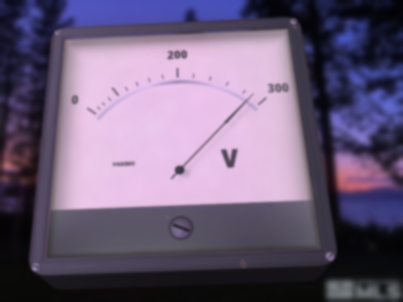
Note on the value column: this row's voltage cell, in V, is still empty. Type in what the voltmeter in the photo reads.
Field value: 290 V
